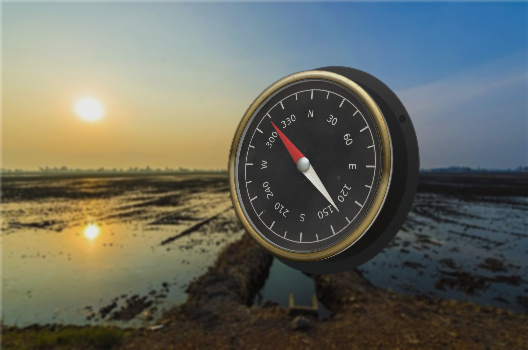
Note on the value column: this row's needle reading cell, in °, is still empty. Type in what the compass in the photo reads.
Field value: 315 °
